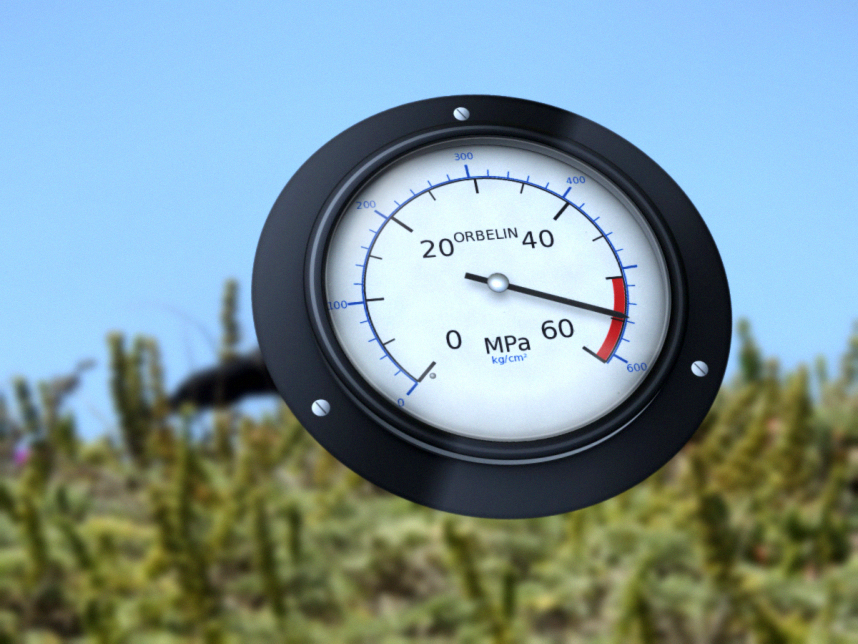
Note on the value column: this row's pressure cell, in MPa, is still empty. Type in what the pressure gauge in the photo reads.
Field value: 55 MPa
